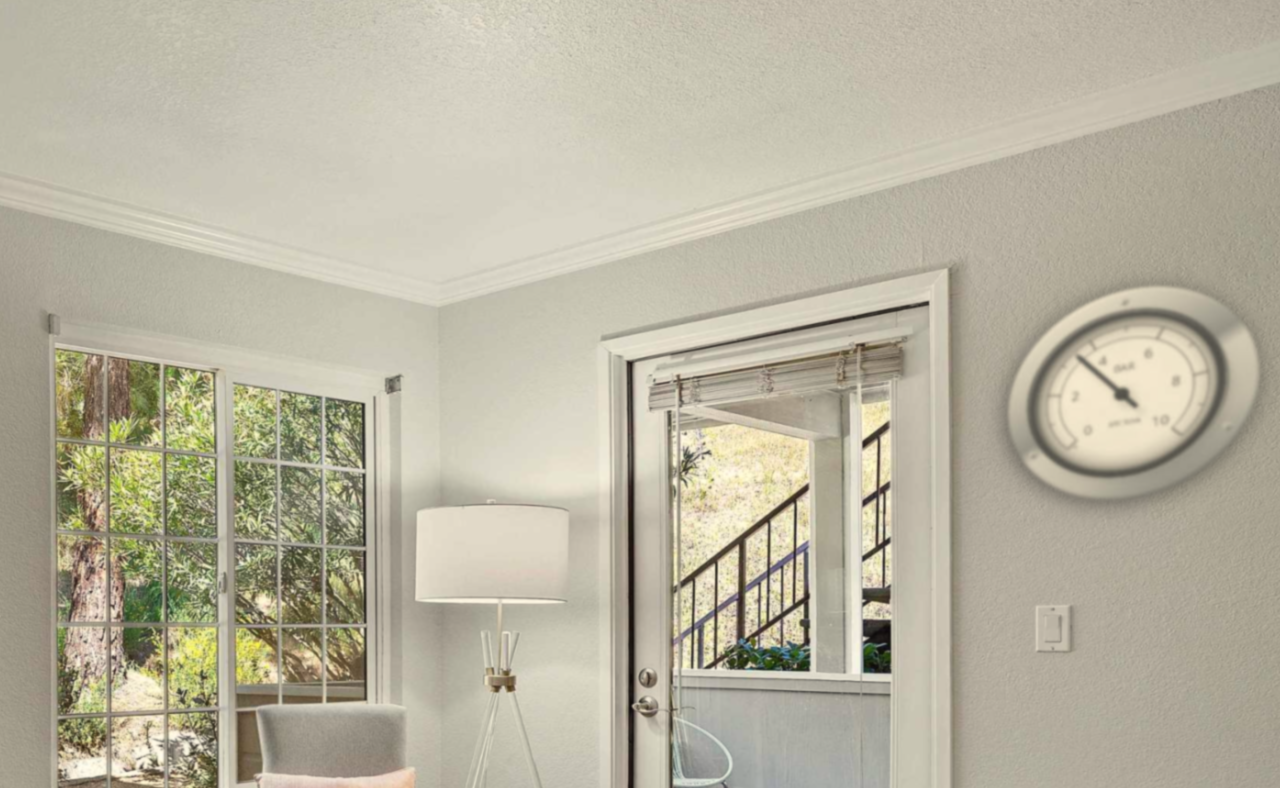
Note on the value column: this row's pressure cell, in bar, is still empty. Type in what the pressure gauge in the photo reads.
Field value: 3.5 bar
